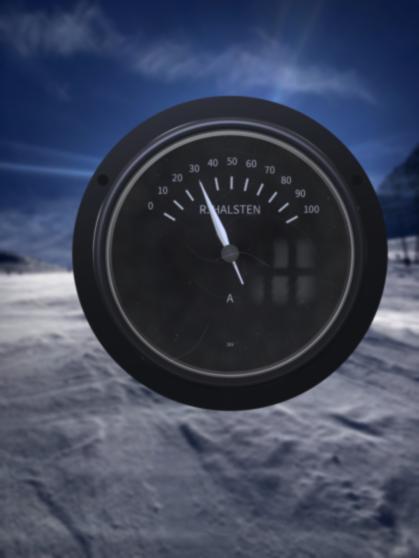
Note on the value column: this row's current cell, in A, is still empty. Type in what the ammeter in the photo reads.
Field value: 30 A
